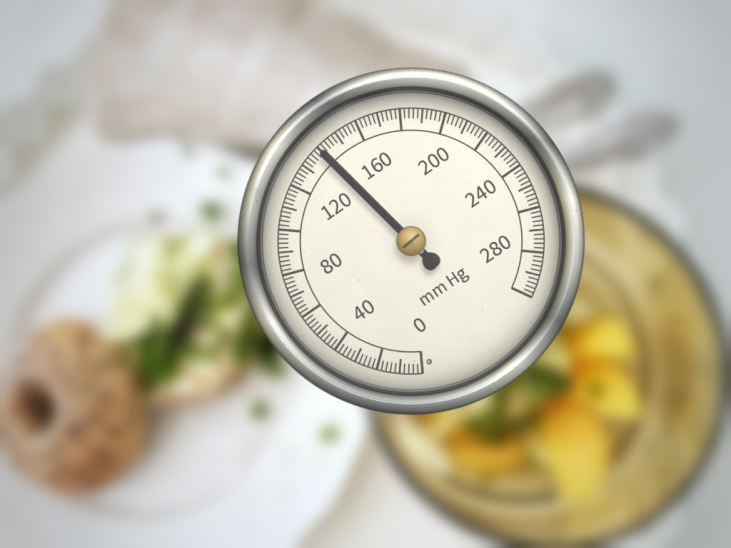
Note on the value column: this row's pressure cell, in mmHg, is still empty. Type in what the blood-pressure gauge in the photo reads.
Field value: 140 mmHg
